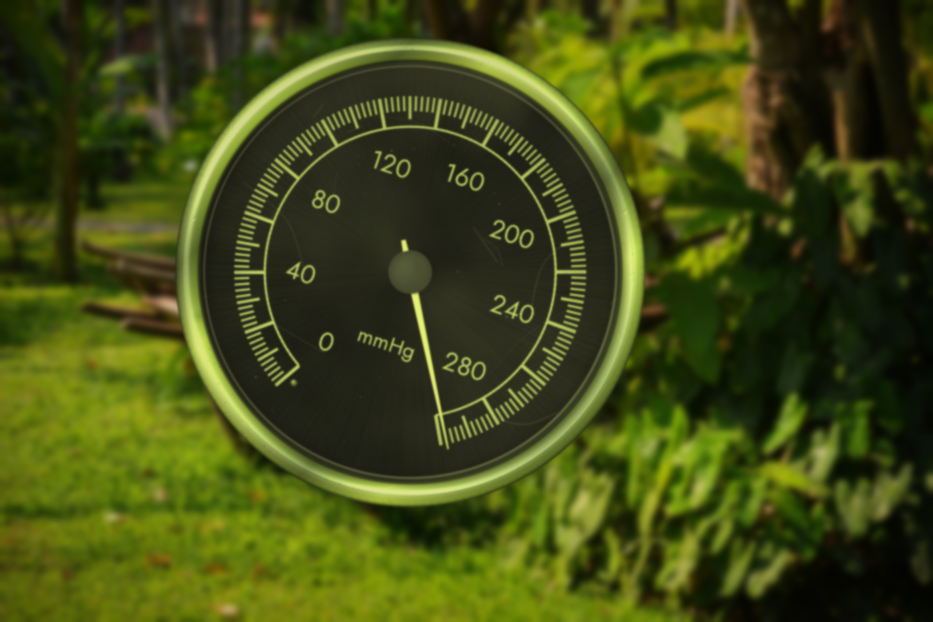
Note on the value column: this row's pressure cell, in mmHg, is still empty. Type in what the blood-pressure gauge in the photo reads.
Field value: 298 mmHg
